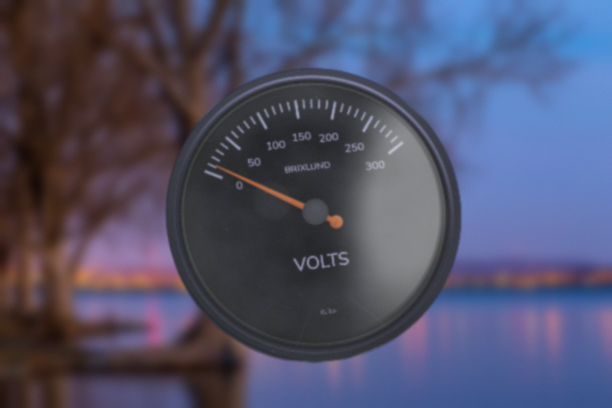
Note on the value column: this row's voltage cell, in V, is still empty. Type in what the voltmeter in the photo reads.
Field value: 10 V
